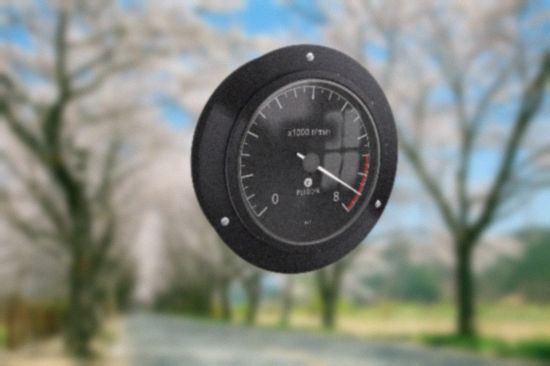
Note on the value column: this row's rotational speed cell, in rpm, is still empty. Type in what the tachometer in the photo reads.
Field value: 7500 rpm
